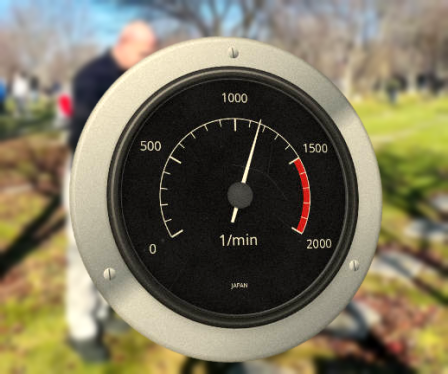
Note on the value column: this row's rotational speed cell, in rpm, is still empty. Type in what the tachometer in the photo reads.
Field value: 1150 rpm
